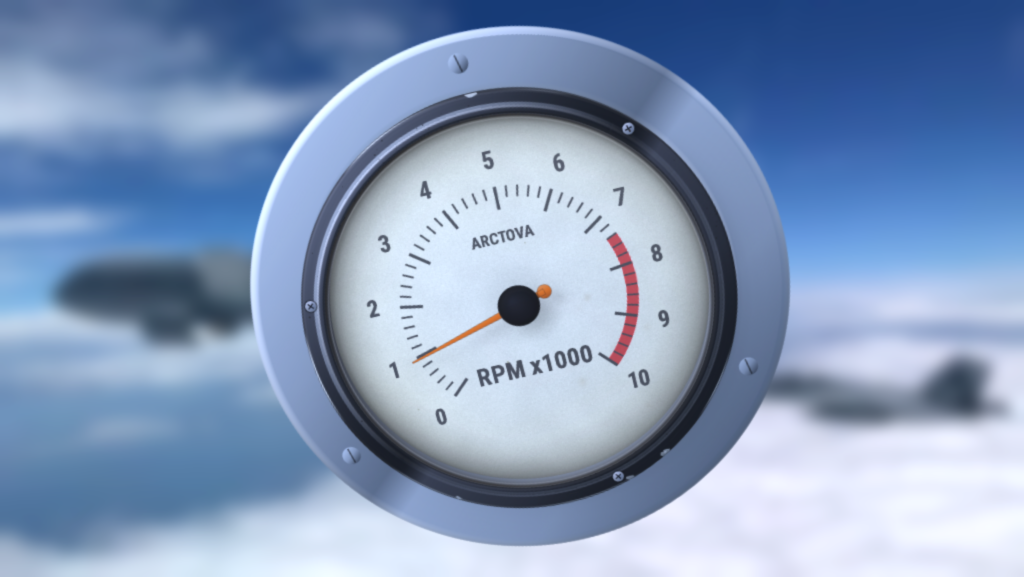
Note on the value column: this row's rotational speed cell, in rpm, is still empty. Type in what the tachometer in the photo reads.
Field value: 1000 rpm
